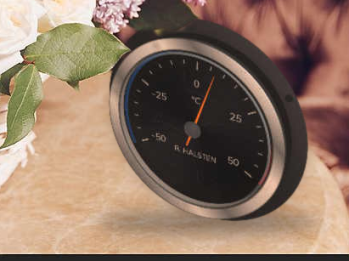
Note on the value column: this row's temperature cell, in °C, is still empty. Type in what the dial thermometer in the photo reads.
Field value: 7.5 °C
